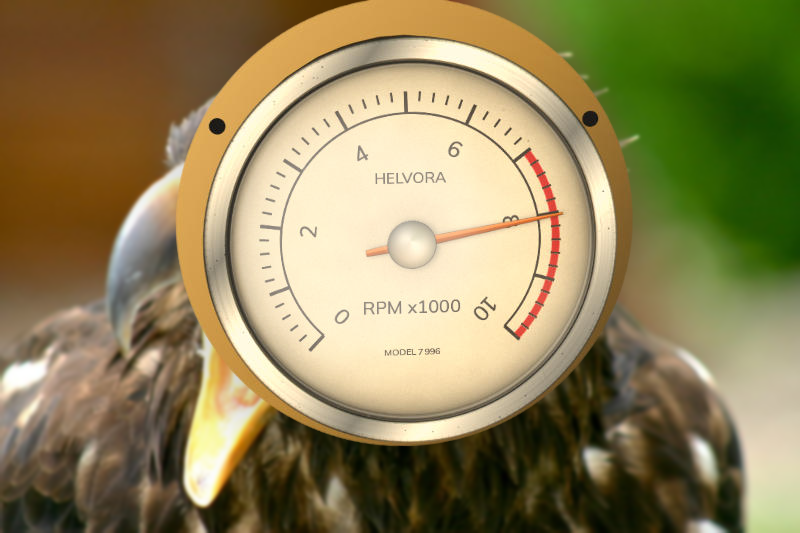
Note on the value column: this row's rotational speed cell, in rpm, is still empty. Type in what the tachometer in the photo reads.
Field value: 8000 rpm
